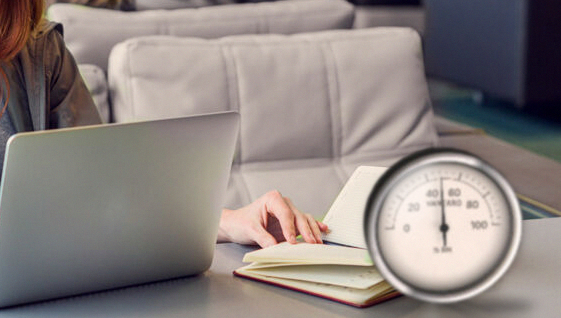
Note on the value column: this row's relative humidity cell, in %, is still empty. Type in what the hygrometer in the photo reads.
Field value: 48 %
